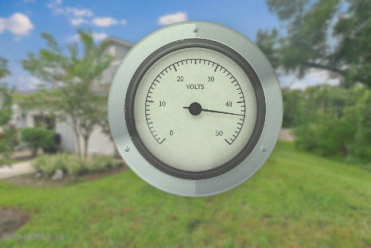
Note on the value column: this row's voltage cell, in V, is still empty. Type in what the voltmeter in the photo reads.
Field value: 43 V
